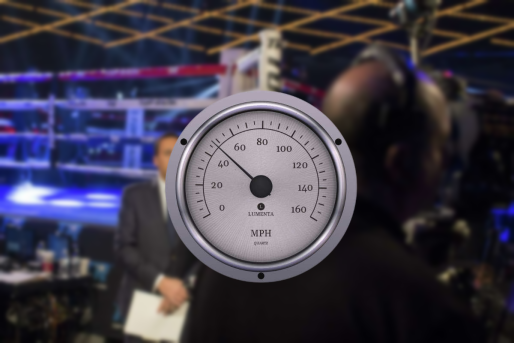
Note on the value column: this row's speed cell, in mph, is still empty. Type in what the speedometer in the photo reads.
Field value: 47.5 mph
